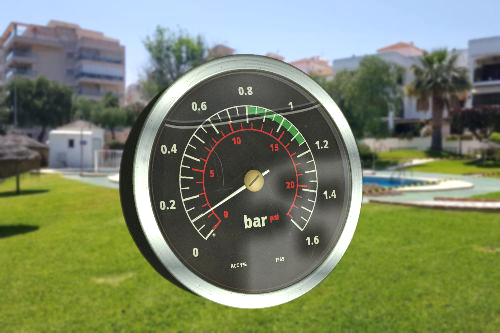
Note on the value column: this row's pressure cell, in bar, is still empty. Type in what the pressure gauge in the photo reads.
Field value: 0.1 bar
